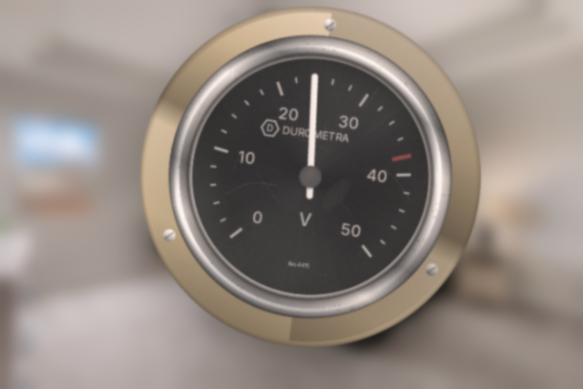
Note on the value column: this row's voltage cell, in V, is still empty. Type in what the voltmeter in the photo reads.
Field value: 24 V
